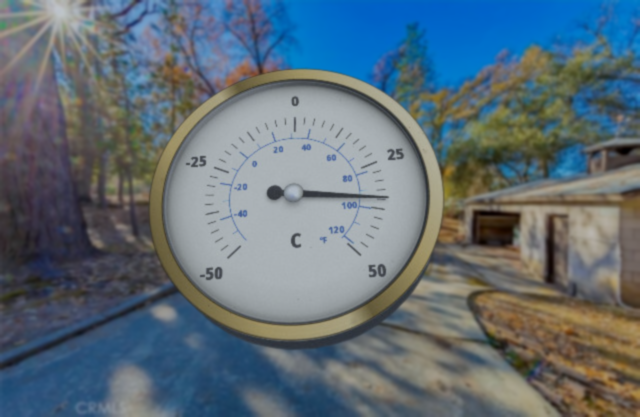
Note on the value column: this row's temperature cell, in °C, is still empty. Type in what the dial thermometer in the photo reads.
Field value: 35 °C
